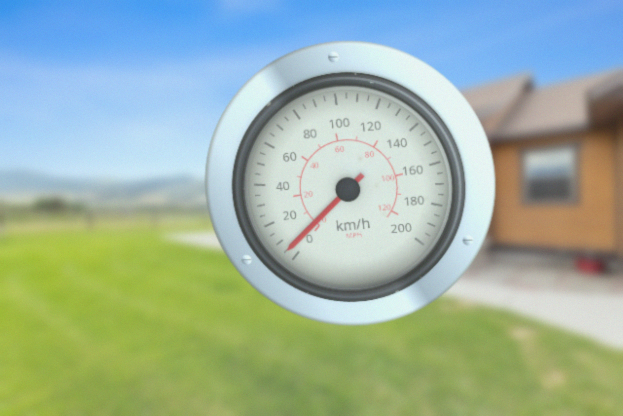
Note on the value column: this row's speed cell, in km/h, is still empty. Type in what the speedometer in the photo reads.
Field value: 5 km/h
